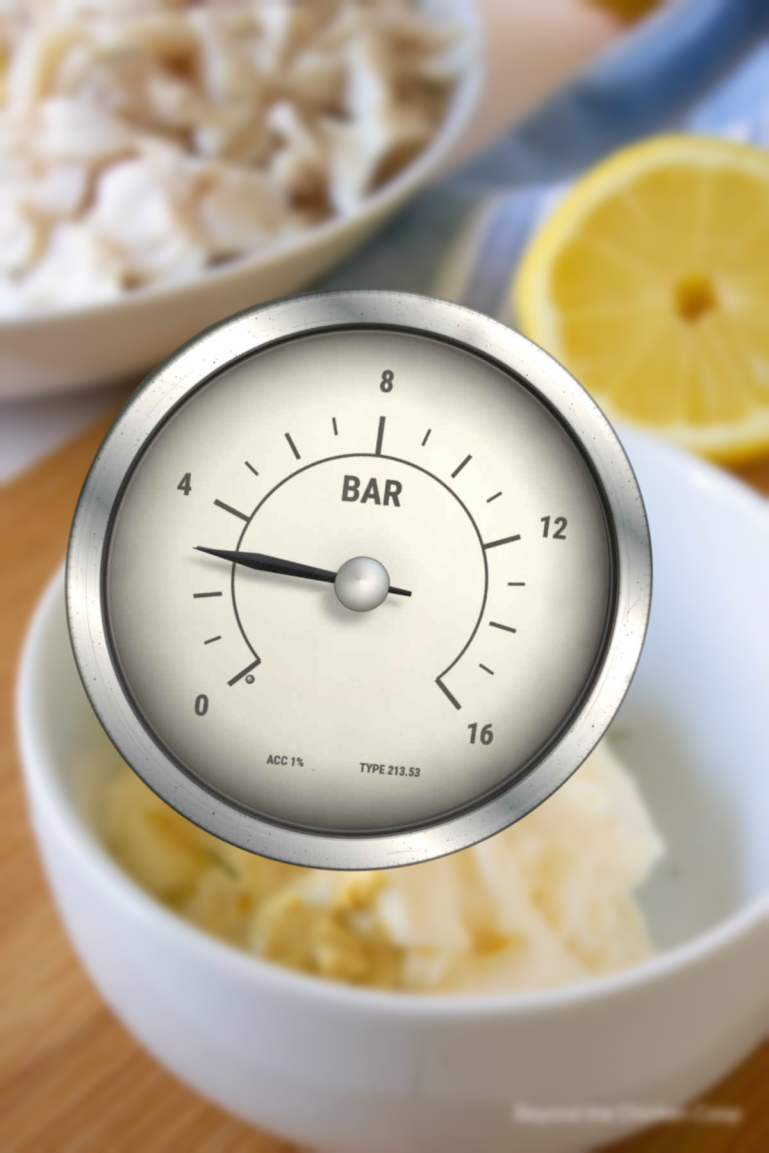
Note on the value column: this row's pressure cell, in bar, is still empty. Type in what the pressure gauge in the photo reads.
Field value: 3 bar
